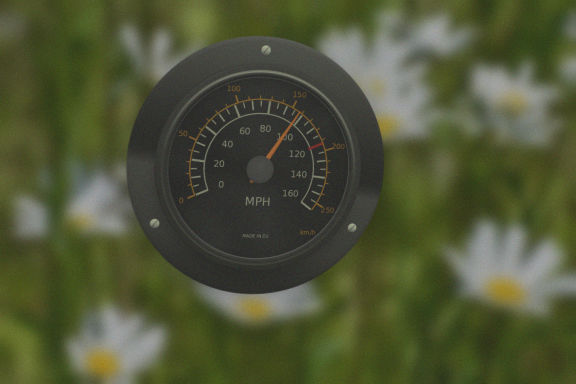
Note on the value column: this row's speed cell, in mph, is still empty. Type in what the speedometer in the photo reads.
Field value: 97.5 mph
